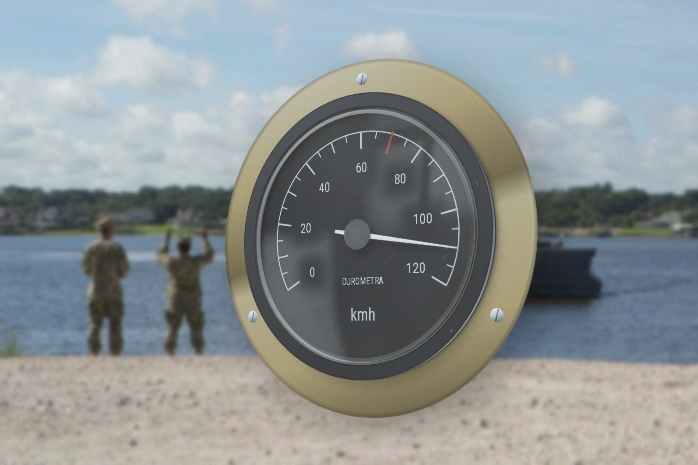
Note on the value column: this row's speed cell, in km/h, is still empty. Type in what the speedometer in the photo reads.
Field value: 110 km/h
